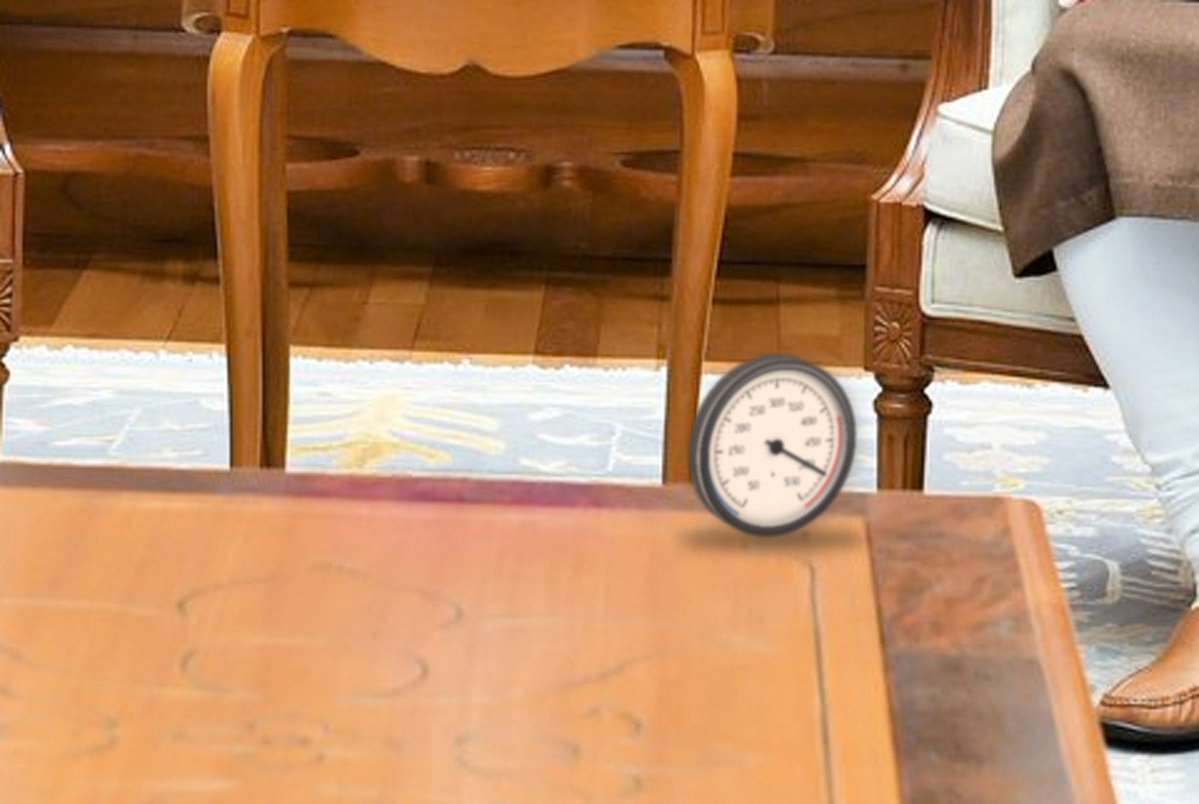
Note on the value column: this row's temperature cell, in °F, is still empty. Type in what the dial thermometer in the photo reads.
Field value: 500 °F
